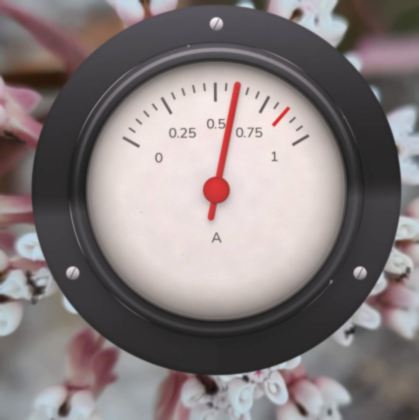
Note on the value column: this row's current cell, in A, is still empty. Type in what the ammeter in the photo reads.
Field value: 0.6 A
